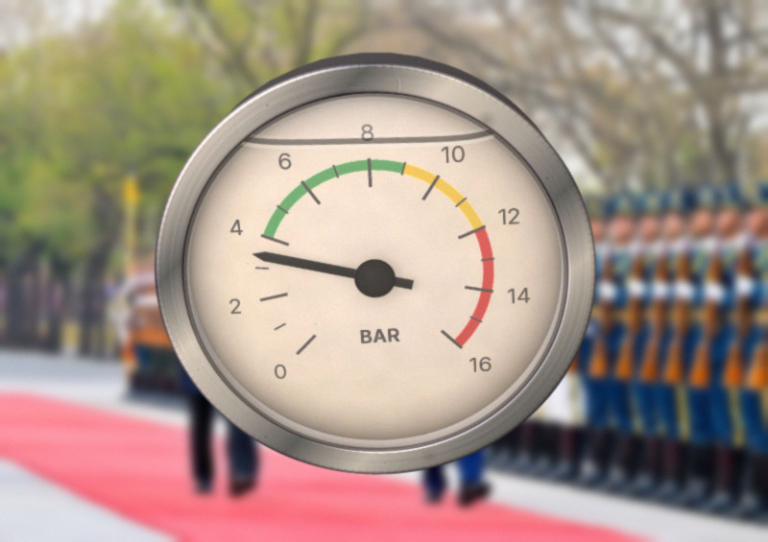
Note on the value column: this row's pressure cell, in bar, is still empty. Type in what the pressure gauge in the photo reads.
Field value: 3.5 bar
